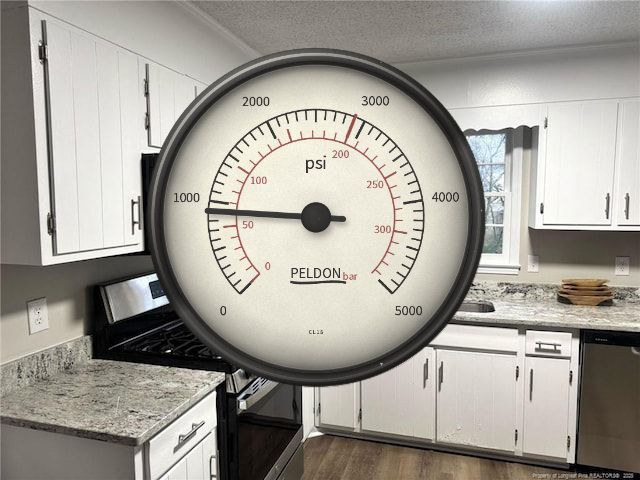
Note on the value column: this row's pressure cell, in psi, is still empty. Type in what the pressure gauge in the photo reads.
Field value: 900 psi
